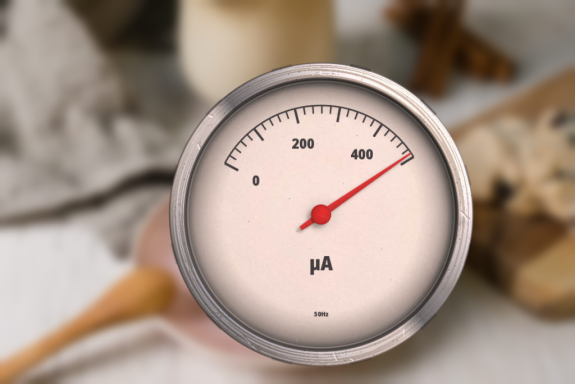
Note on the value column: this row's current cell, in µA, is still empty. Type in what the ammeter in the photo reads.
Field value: 490 µA
